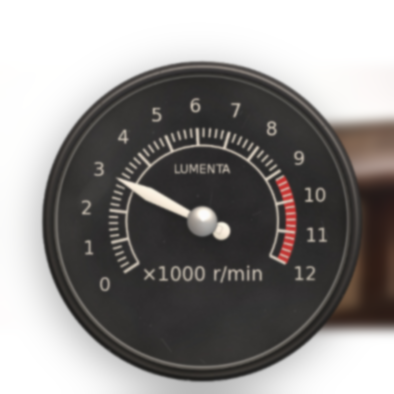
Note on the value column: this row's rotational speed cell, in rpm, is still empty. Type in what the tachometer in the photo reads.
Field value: 3000 rpm
